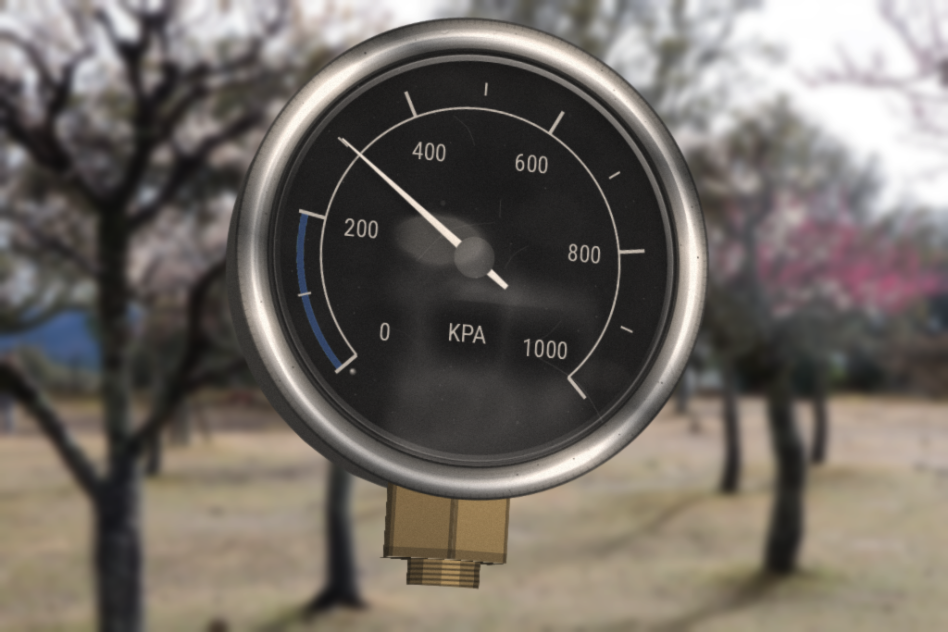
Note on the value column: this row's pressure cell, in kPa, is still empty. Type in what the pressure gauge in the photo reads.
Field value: 300 kPa
